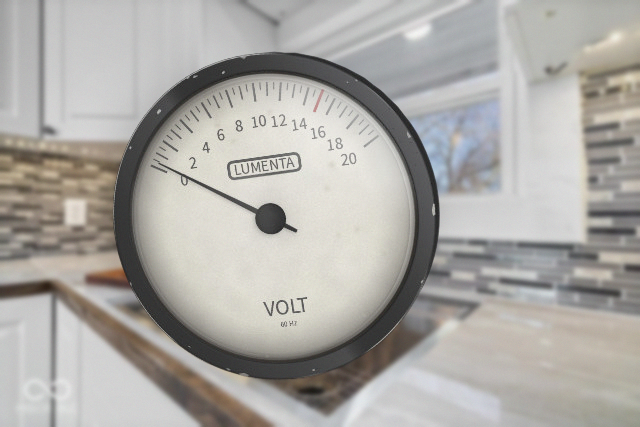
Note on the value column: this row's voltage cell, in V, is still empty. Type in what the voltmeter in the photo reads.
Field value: 0.5 V
